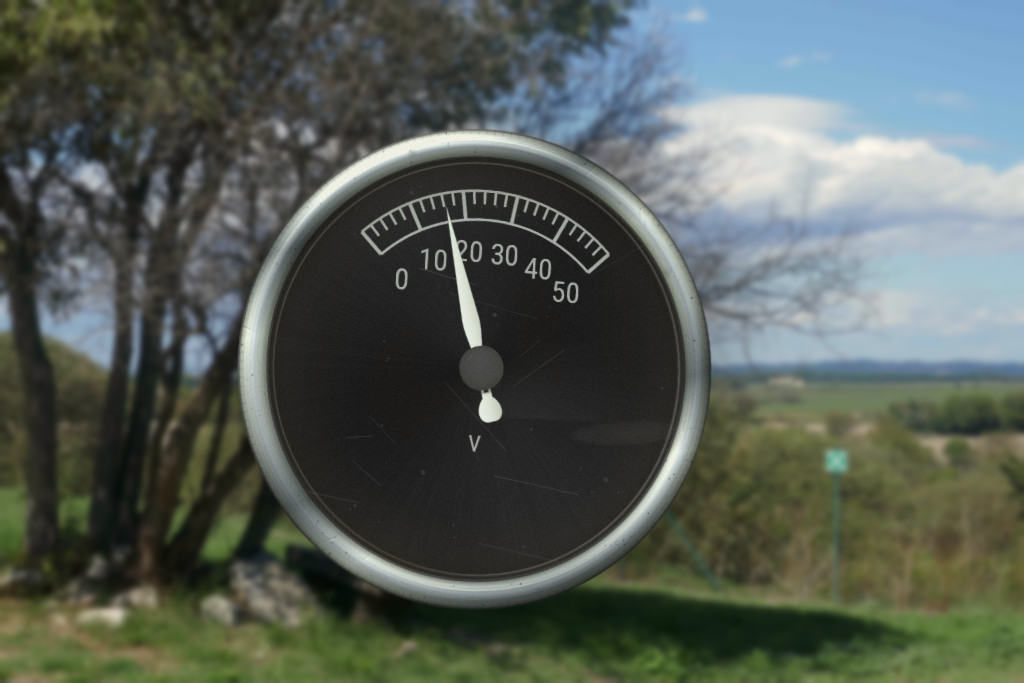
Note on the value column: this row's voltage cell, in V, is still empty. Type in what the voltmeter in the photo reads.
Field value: 16 V
